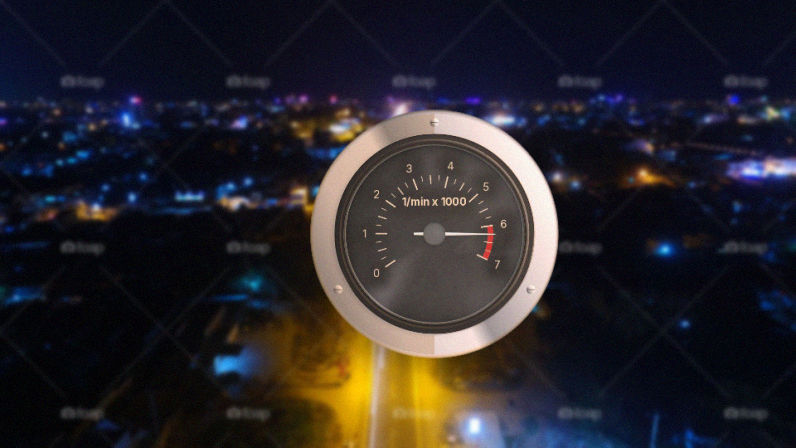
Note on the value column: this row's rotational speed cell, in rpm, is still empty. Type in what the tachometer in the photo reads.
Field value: 6250 rpm
